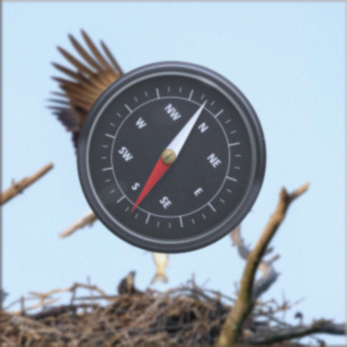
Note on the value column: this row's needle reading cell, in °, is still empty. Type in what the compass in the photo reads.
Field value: 165 °
